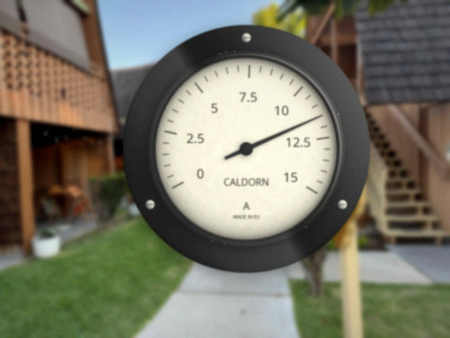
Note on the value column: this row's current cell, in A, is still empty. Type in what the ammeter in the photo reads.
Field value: 11.5 A
